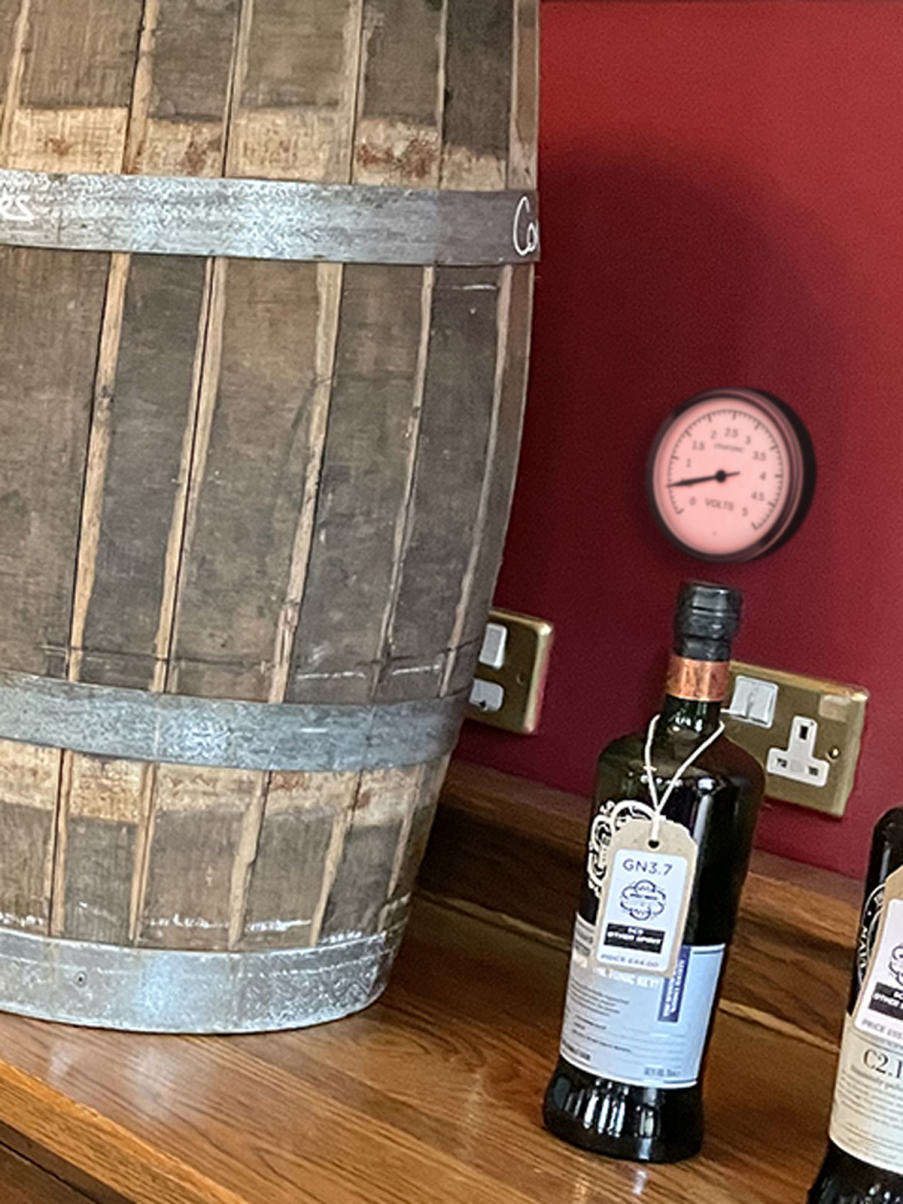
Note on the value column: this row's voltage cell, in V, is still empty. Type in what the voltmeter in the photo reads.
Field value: 0.5 V
